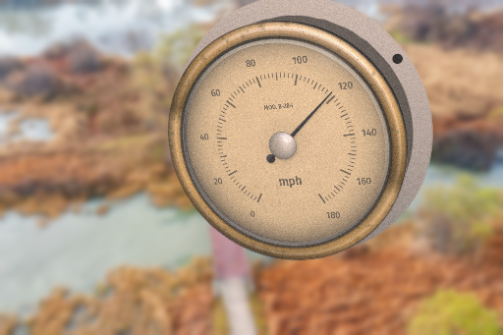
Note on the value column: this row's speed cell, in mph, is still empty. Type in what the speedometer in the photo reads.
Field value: 118 mph
